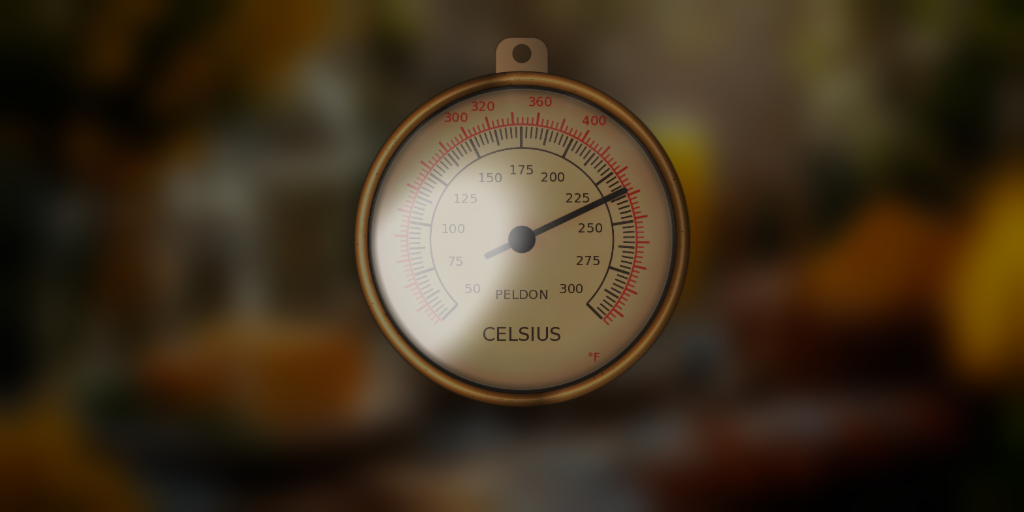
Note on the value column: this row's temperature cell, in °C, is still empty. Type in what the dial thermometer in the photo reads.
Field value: 235 °C
